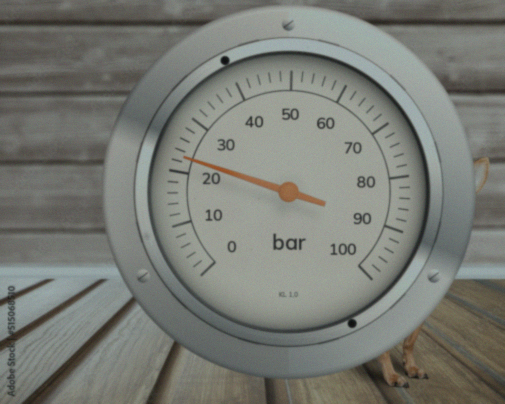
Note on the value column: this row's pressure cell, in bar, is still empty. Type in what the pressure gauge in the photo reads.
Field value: 23 bar
